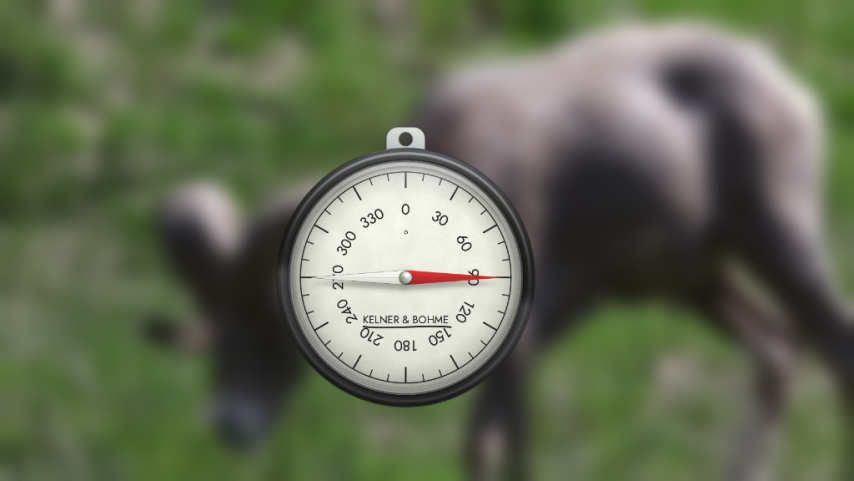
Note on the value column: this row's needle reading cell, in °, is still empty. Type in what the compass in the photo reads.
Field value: 90 °
